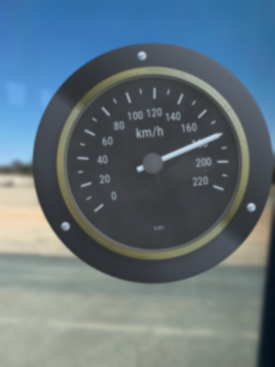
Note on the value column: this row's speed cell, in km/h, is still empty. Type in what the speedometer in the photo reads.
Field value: 180 km/h
